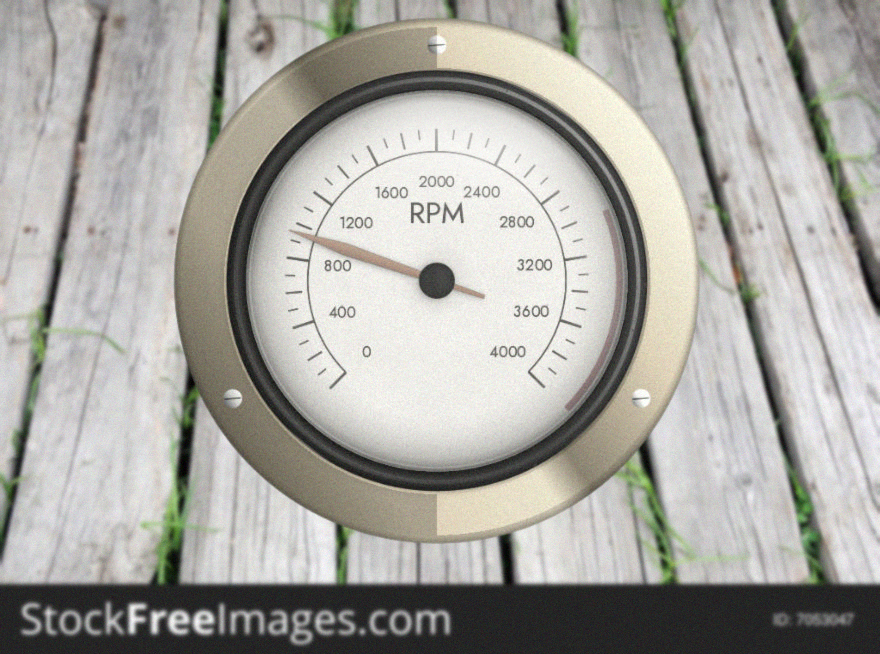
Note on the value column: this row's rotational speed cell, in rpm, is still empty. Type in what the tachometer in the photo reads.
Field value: 950 rpm
